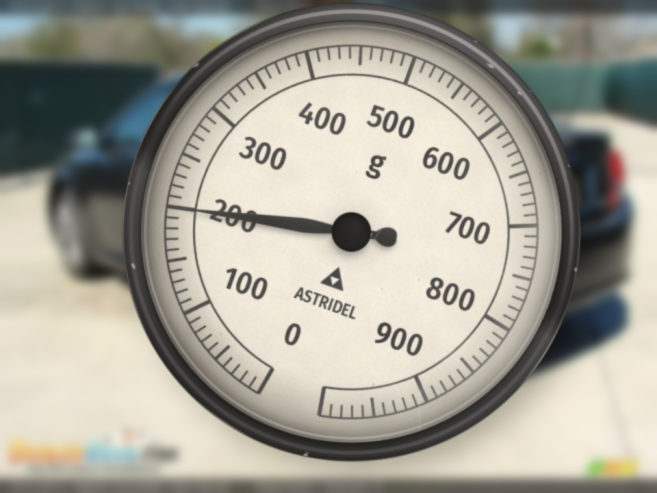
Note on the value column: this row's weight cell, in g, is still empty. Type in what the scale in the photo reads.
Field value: 200 g
